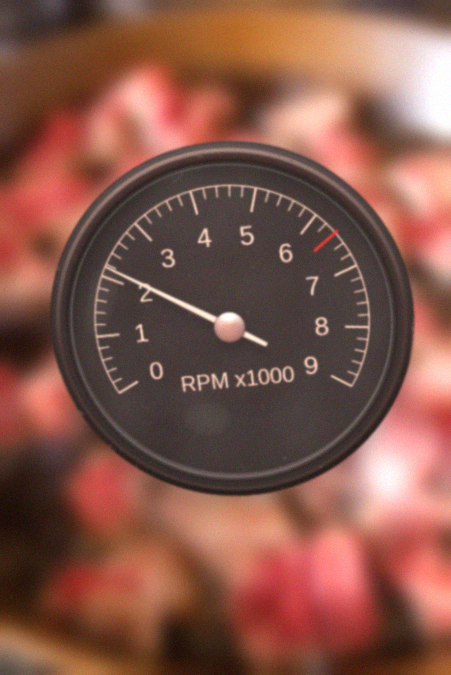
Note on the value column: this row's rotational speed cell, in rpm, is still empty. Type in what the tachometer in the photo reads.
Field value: 2200 rpm
